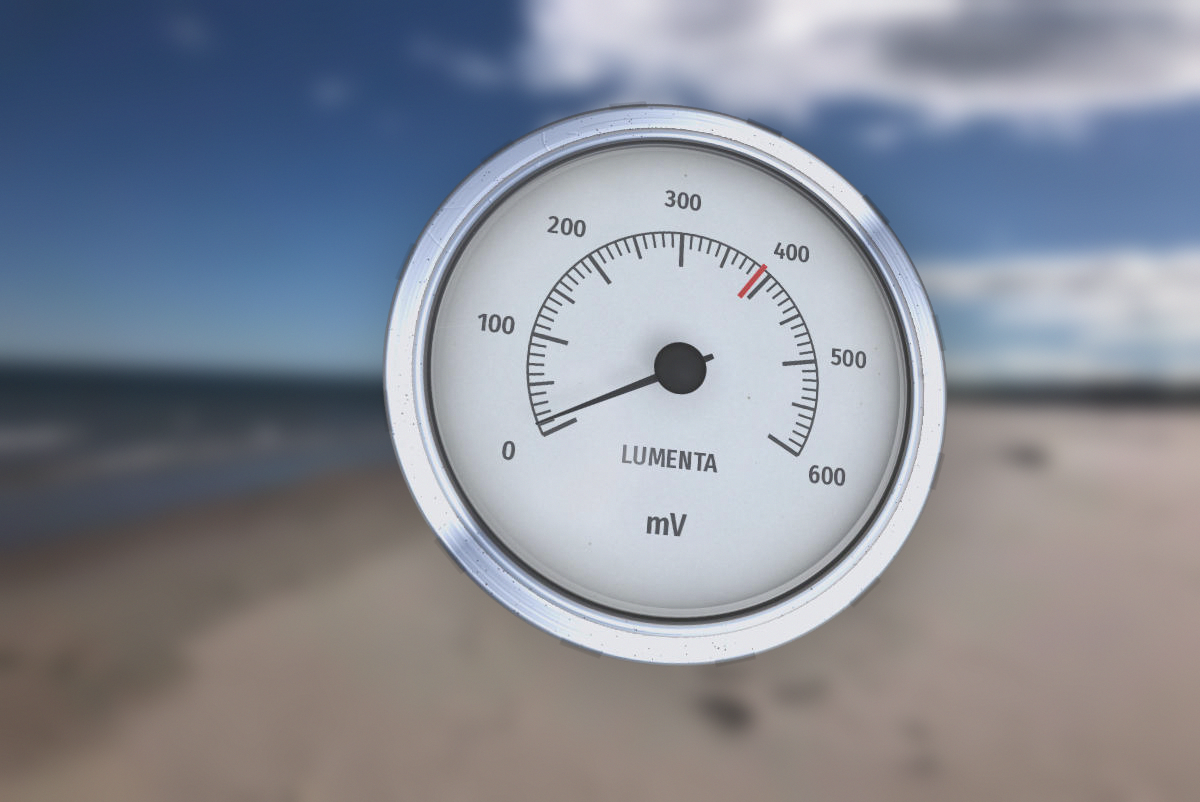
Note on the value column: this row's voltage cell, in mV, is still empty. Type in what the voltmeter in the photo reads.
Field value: 10 mV
